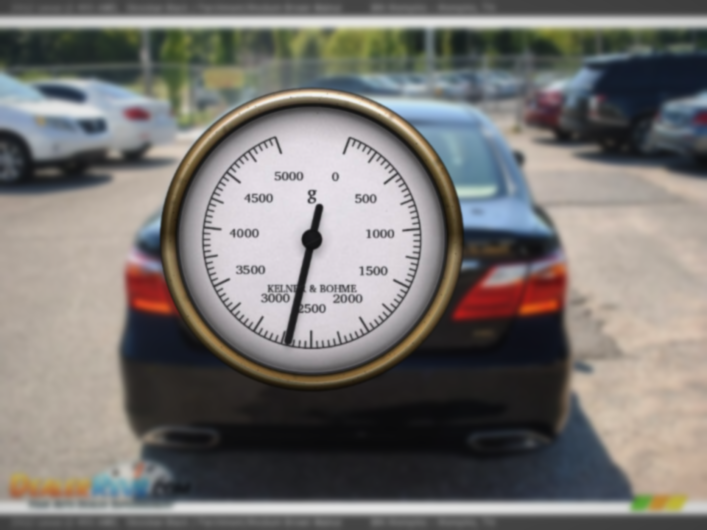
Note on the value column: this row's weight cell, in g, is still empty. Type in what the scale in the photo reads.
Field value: 2700 g
